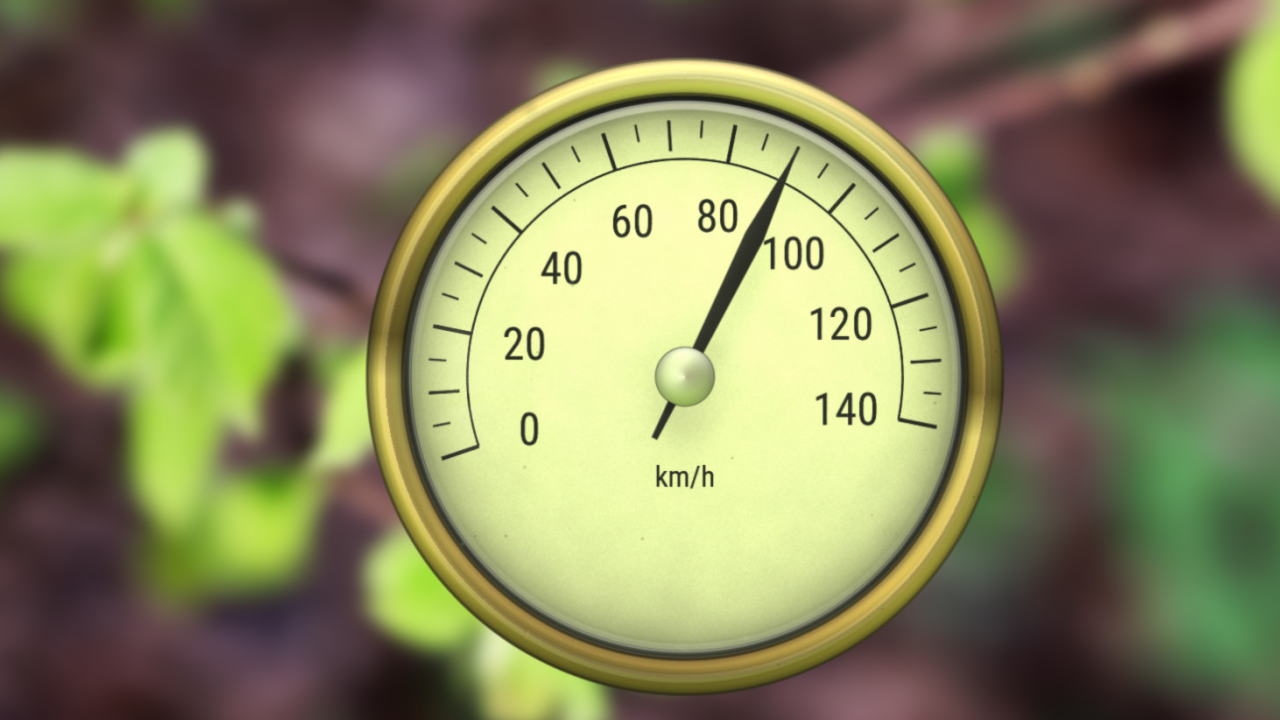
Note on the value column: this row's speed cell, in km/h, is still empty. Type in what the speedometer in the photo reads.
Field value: 90 km/h
